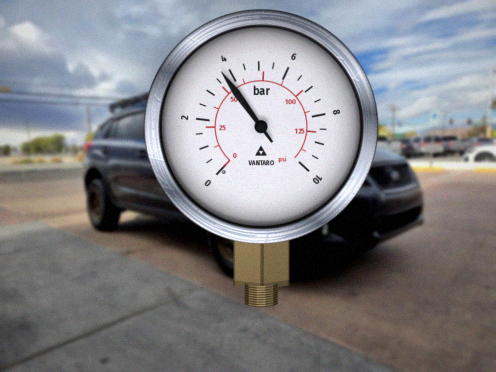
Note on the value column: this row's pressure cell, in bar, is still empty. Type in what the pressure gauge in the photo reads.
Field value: 3.75 bar
